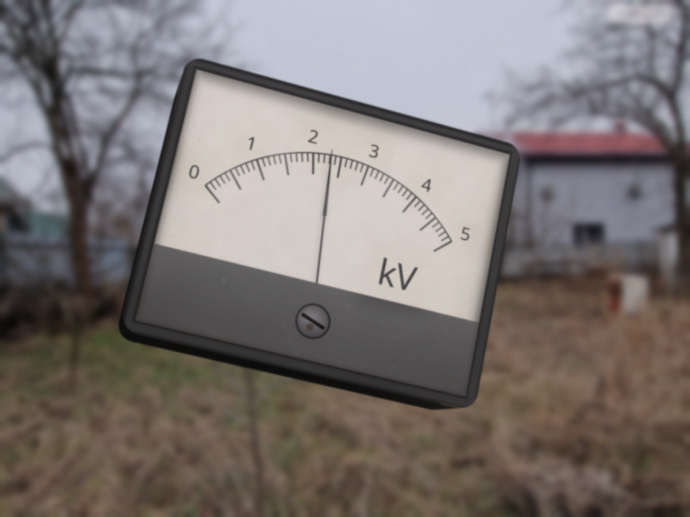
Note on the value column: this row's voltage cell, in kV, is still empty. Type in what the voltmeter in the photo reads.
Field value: 2.3 kV
